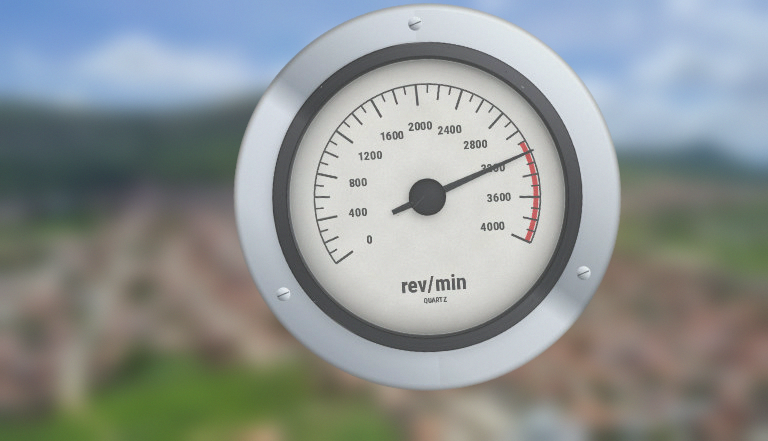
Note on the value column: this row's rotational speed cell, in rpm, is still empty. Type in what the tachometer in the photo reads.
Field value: 3200 rpm
